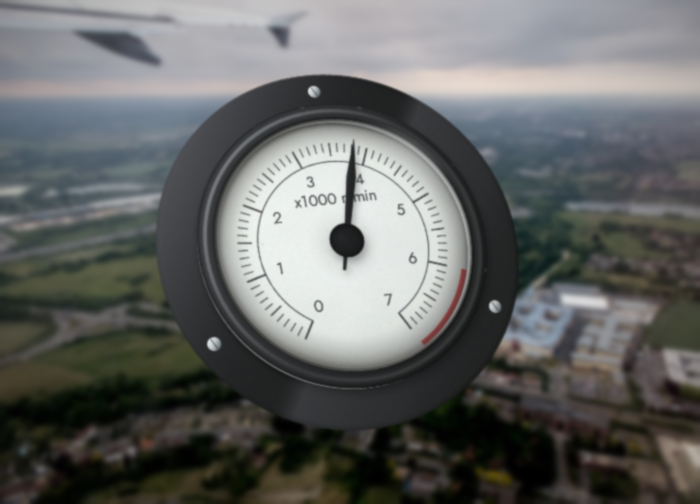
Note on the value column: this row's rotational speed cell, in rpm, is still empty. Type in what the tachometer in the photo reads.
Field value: 3800 rpm
